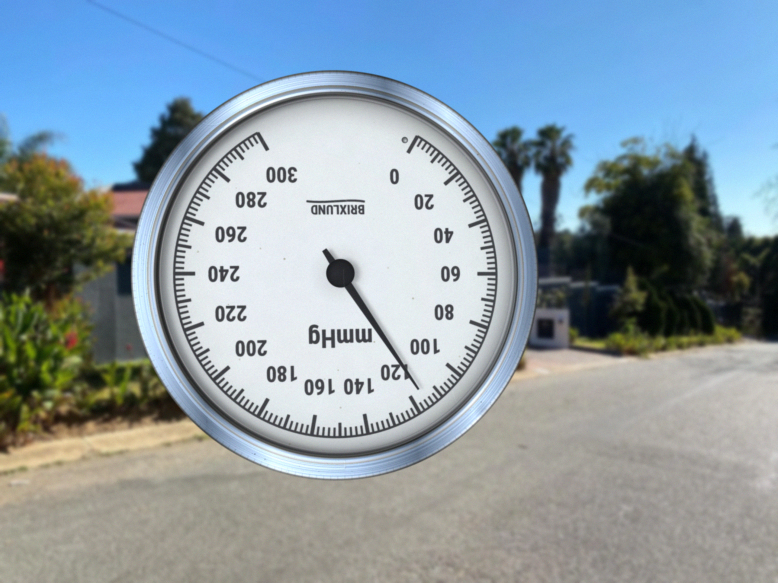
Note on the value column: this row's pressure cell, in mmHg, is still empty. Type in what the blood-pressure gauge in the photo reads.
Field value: 116 mmHg
